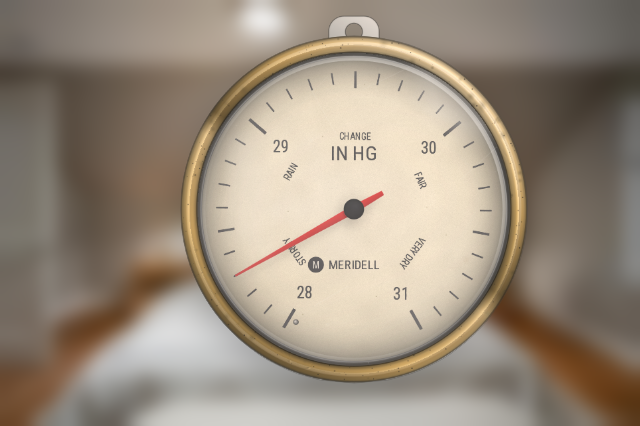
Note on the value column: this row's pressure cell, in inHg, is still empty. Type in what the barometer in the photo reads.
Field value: 28.3 inHg
